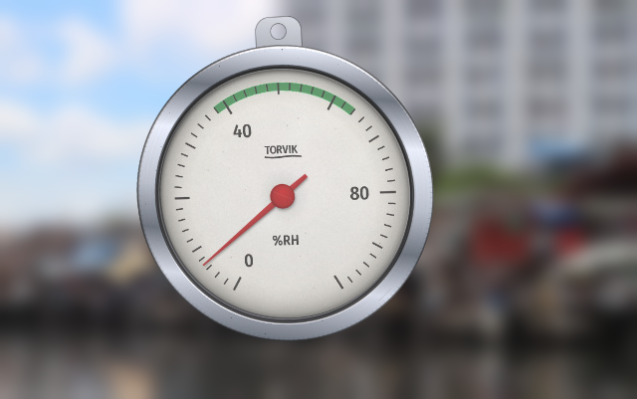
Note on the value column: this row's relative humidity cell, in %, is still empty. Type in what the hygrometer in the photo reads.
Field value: 7 %
